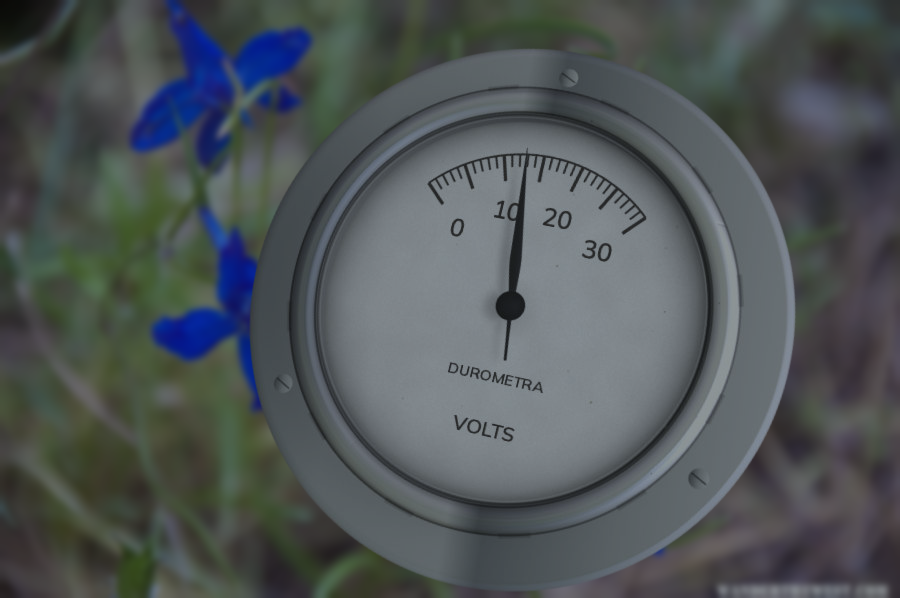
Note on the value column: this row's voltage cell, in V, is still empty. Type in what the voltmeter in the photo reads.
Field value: 13 V
